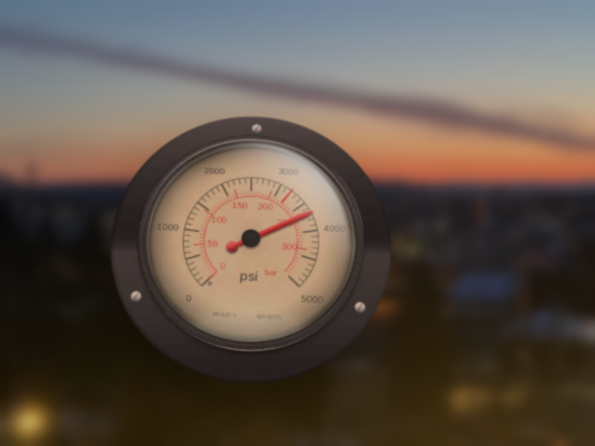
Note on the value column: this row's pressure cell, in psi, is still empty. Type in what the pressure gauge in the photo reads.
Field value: 3700 psi
